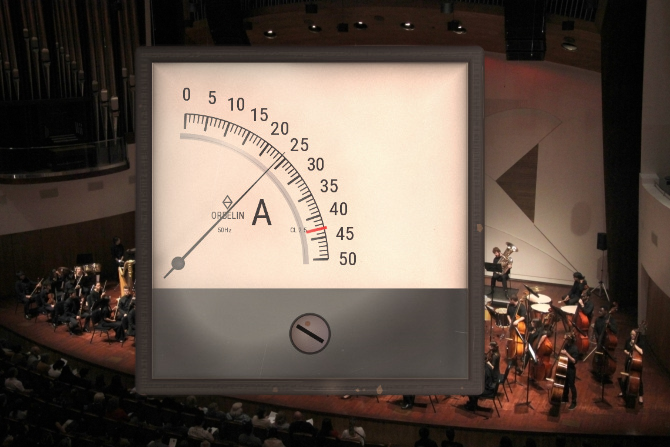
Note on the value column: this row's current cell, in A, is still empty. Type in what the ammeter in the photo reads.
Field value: 24 A
